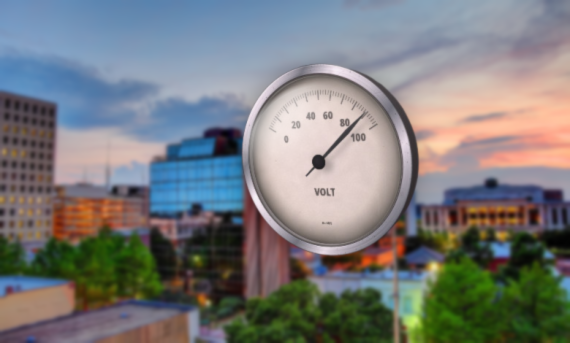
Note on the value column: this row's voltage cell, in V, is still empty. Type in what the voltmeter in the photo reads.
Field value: 90 V
